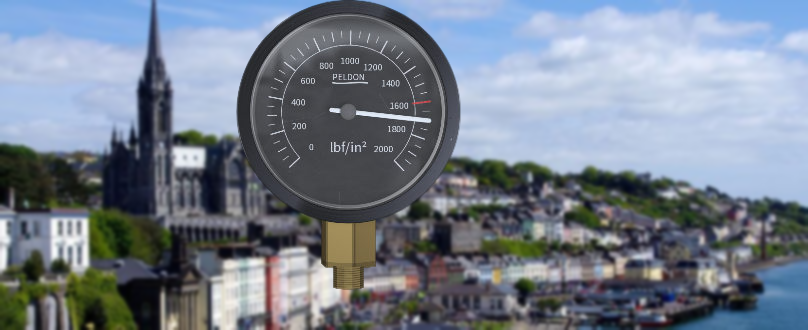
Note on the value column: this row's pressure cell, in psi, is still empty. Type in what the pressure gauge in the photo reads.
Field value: 1700 psi
